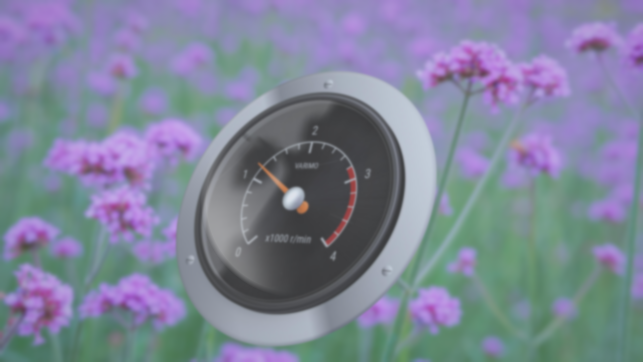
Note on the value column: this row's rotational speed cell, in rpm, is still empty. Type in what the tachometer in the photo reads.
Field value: 1200 rpm
